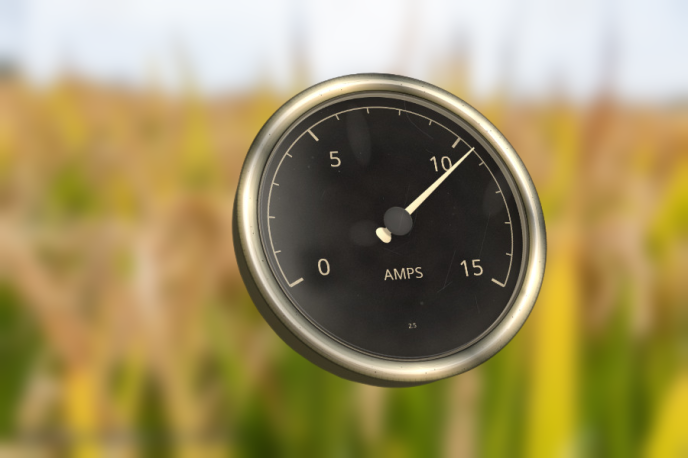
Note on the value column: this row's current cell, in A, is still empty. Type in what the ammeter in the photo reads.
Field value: 10.5 A
